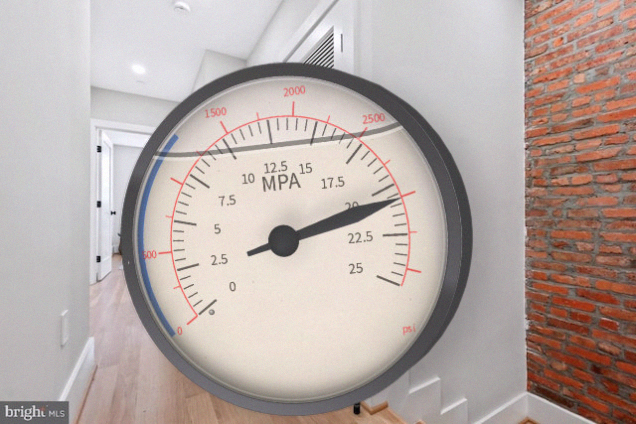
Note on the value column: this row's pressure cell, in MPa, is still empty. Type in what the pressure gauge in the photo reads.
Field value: 20.75 MPa
